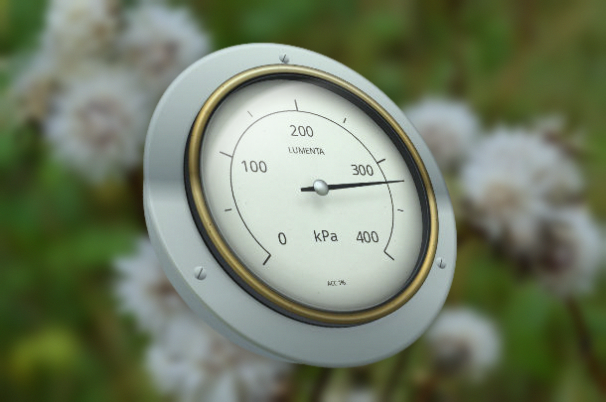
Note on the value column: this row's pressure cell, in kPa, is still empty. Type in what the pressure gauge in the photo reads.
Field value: 325 kPa
